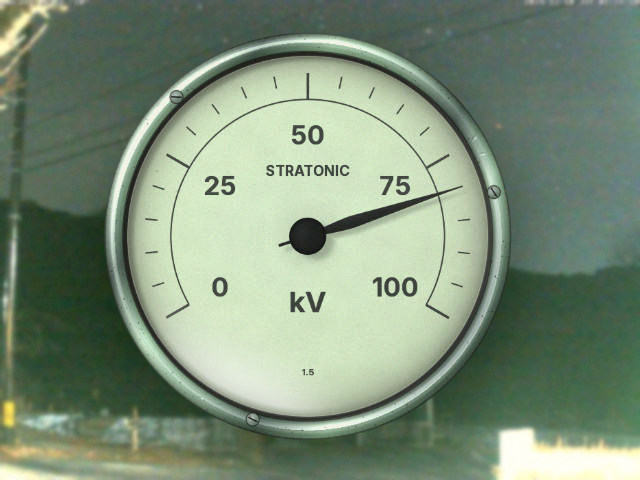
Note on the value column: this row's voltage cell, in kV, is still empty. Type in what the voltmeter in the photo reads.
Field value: 80 kV
